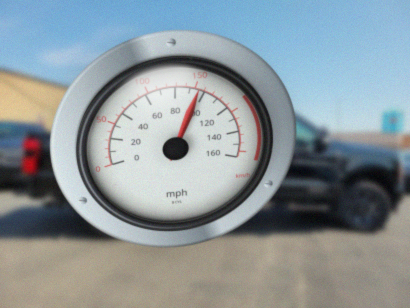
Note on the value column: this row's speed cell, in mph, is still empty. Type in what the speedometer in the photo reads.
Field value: 95 mph
